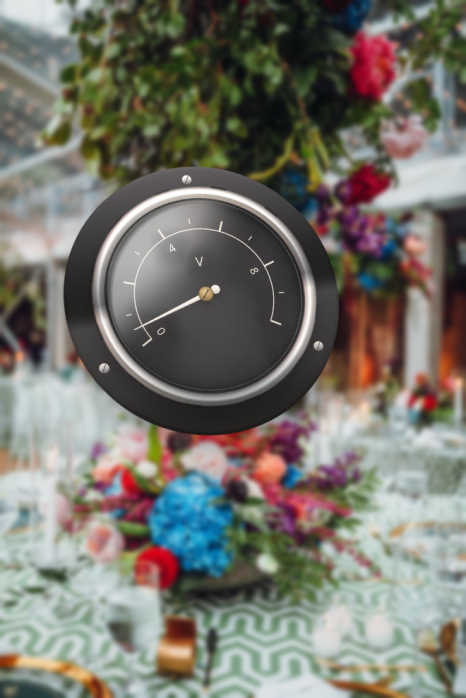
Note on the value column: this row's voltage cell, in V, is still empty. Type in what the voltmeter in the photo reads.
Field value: 0.5 V
